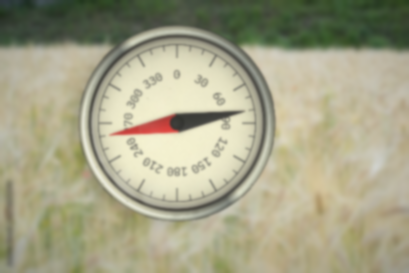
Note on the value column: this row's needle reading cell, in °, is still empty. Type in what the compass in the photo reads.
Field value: 260 °
